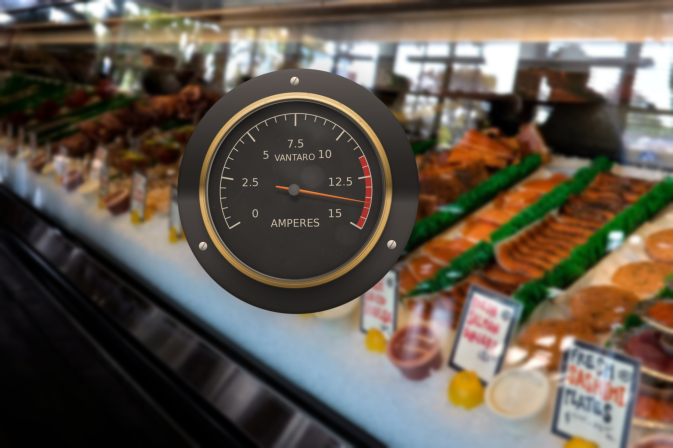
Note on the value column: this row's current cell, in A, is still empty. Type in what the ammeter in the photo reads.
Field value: 13.75 A
